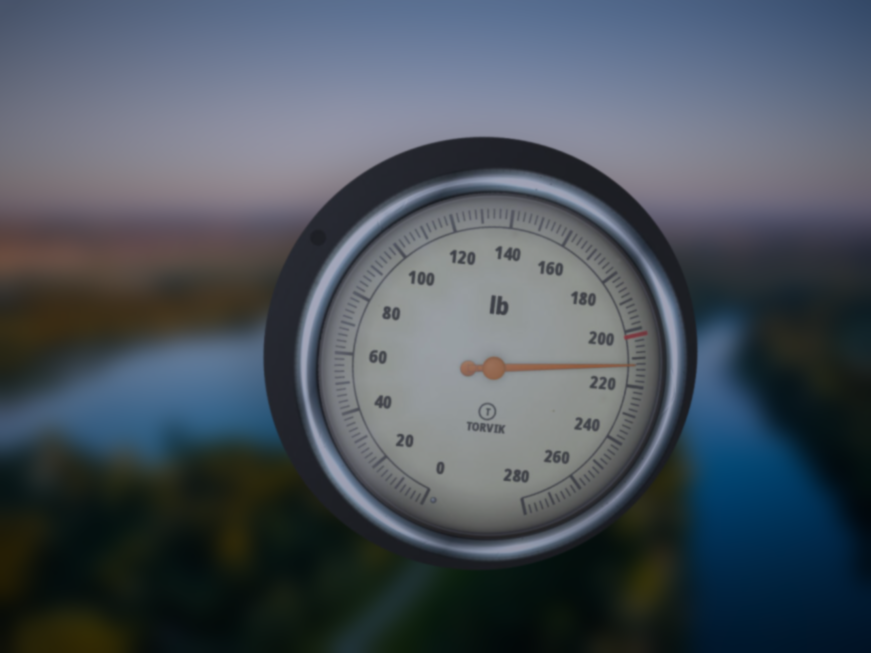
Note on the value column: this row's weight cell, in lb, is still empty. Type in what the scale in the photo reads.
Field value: 212 lb
